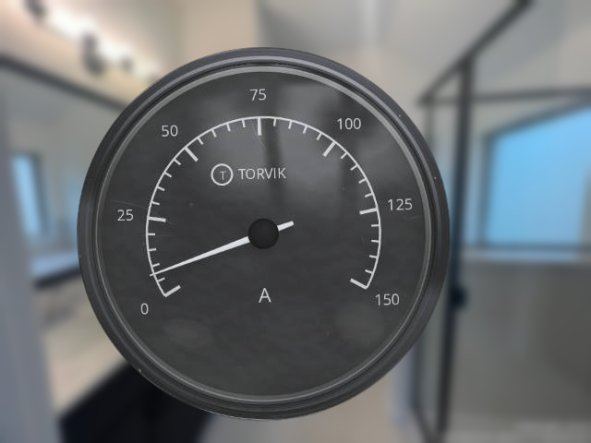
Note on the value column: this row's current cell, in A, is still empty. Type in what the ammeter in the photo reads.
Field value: 7.5 A
